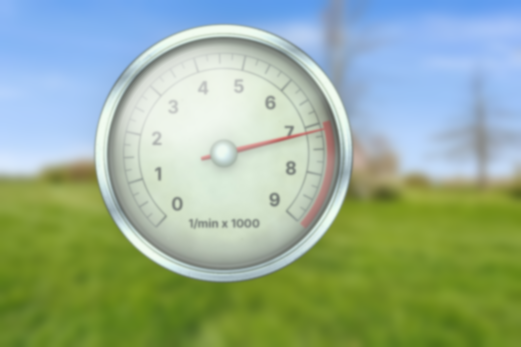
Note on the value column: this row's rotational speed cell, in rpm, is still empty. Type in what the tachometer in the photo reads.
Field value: 7125 rpm
